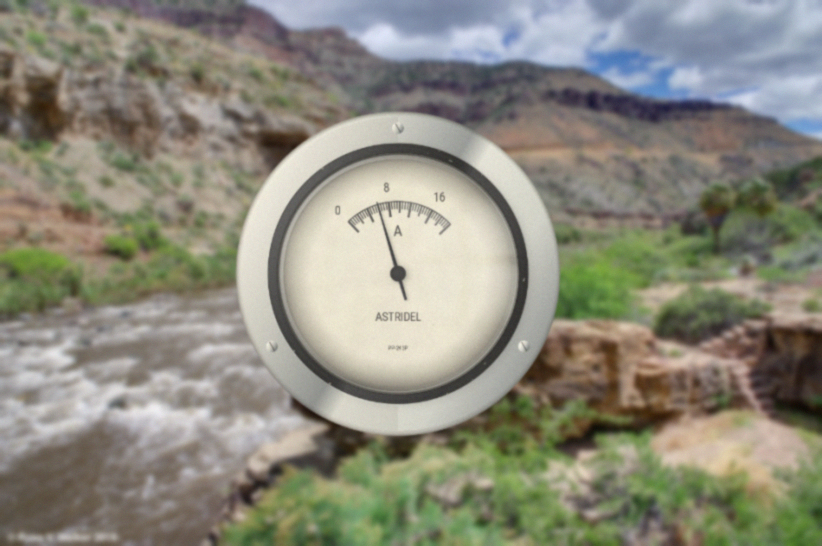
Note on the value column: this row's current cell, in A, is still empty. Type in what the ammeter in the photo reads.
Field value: 6 A
